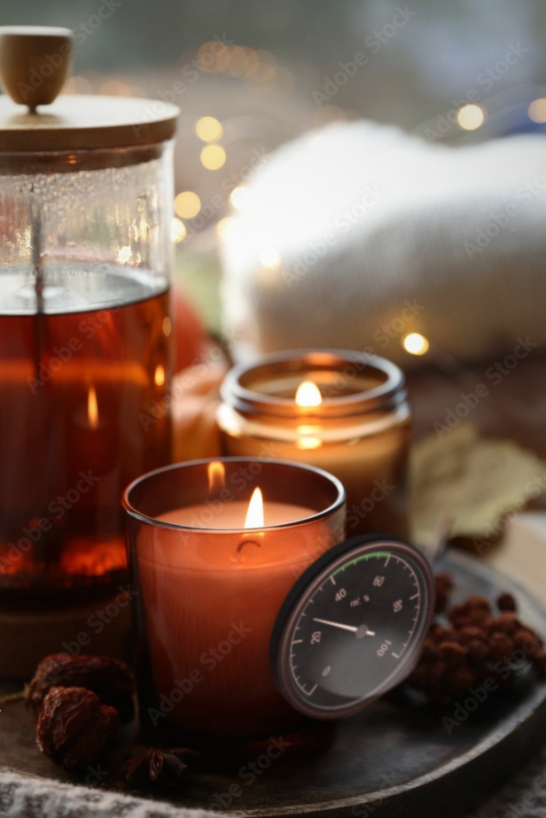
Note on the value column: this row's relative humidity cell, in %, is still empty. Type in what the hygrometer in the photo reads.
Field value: 28 %
